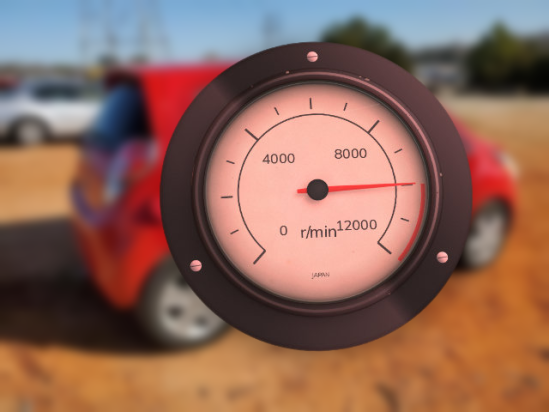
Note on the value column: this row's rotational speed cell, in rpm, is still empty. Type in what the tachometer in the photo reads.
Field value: 10000 rpm
